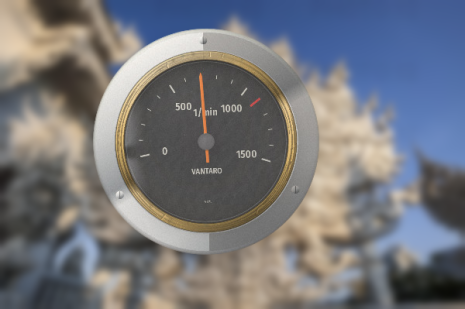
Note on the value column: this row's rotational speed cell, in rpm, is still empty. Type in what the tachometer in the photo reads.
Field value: 700 rpm
